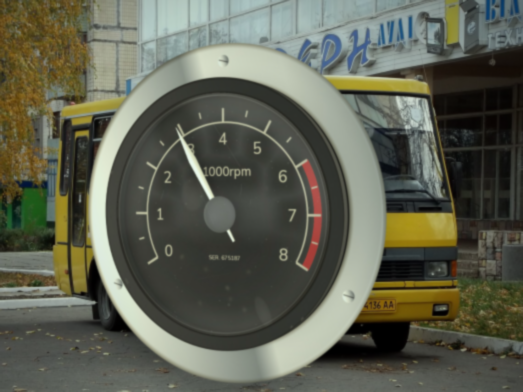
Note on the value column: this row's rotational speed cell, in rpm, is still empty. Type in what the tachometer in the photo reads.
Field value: 3000 rpm
